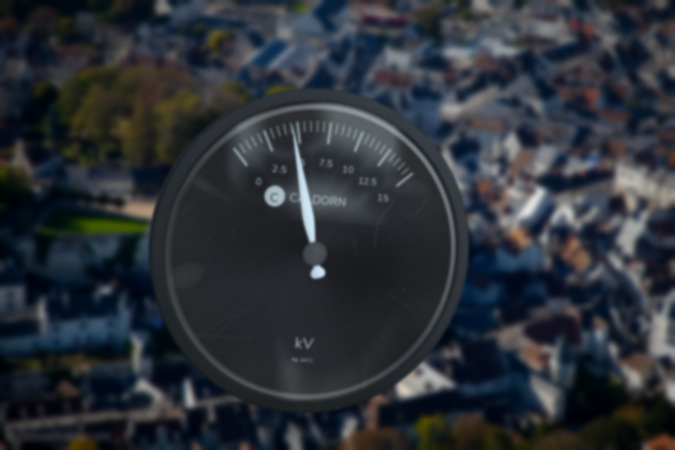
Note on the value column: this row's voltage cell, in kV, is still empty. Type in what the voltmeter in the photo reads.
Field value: 4.5 kV
